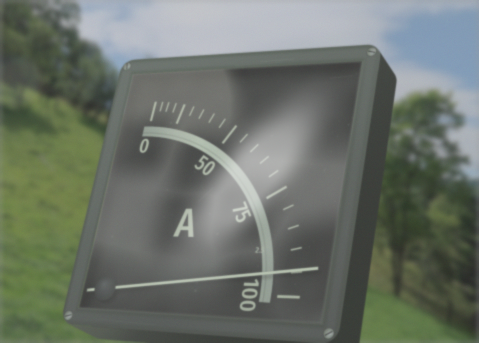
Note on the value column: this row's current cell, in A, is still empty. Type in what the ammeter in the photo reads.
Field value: 95 A
